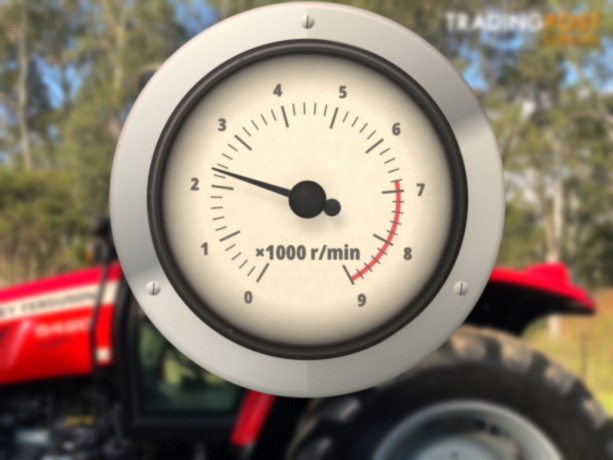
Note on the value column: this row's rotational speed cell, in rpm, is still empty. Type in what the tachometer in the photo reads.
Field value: 2300 rpm
